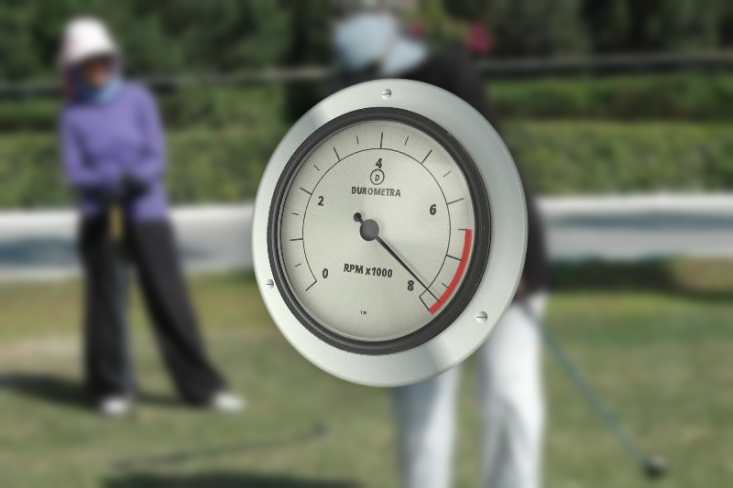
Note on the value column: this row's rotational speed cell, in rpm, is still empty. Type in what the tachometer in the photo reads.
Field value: 7750 rpm
